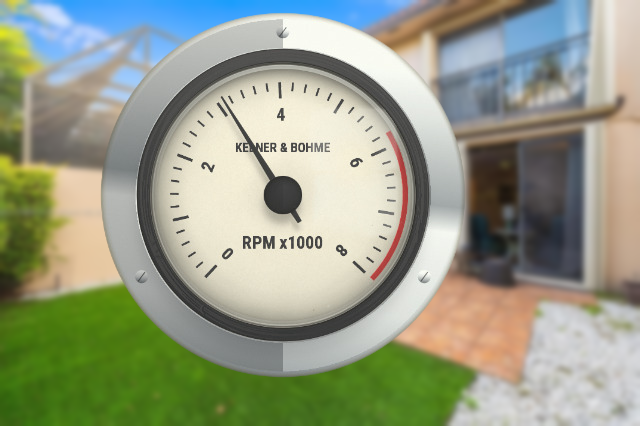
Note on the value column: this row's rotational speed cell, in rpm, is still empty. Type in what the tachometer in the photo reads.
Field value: 3100 rpm
